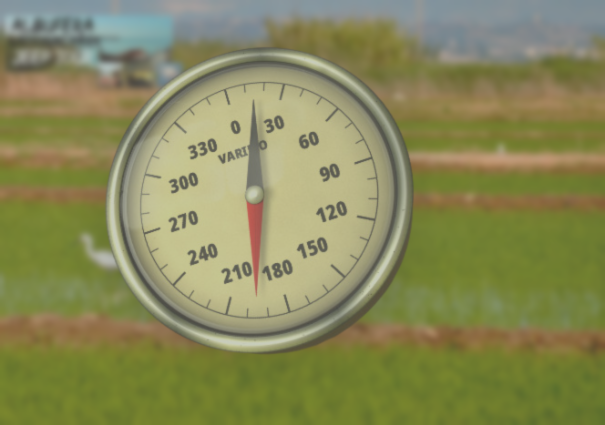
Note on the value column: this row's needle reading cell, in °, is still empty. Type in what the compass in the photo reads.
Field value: 195 °
